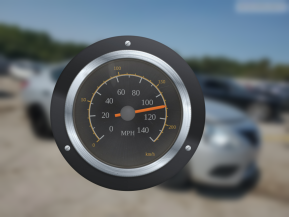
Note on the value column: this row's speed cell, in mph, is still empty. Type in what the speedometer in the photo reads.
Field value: 110 mph
